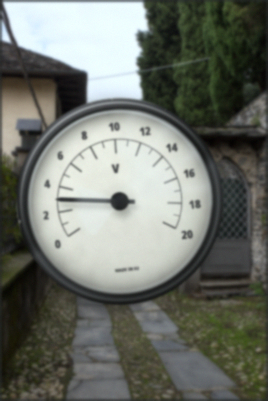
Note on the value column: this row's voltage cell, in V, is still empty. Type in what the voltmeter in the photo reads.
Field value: 3 V
